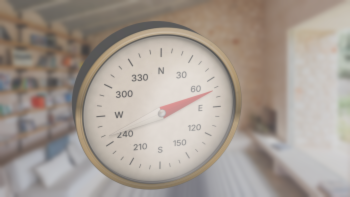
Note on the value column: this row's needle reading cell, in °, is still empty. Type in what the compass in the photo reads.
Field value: 70 °
